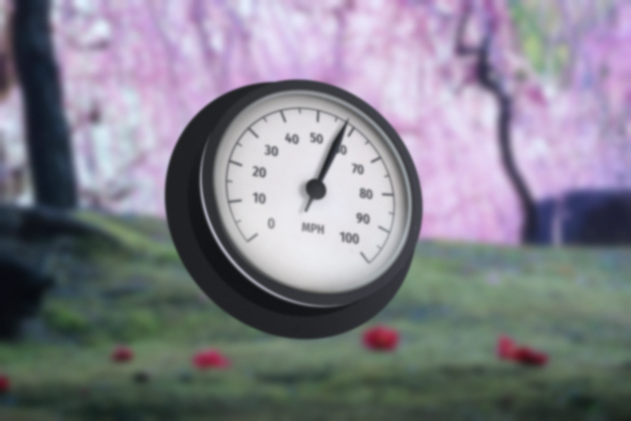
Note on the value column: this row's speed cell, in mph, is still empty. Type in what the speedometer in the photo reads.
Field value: 57.5 mph
